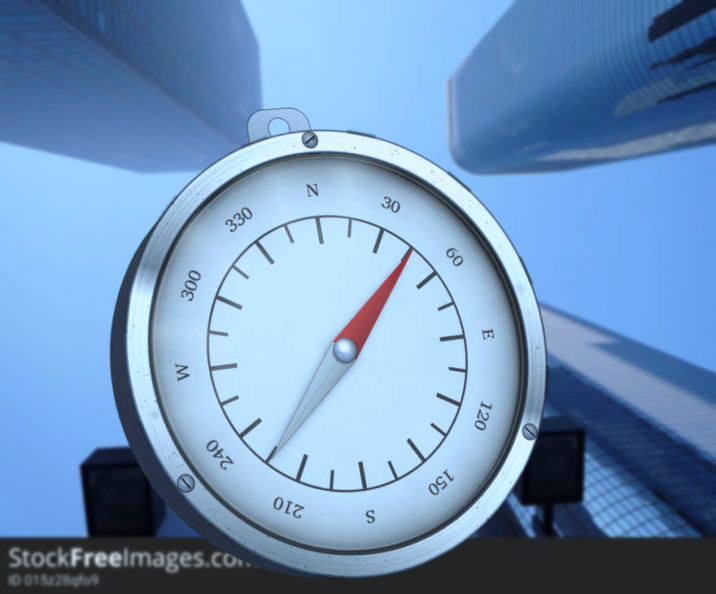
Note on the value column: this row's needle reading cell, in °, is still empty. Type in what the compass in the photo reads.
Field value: 45 °
